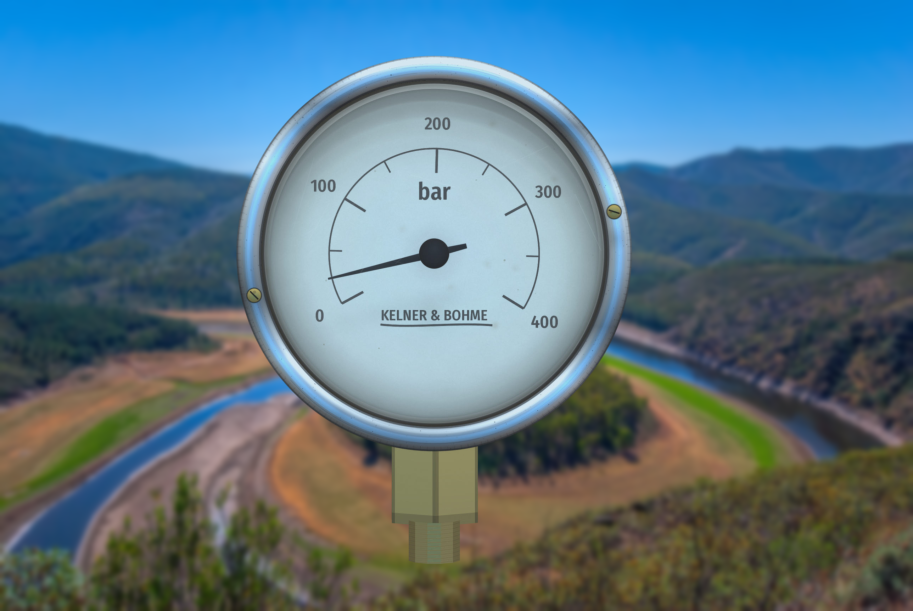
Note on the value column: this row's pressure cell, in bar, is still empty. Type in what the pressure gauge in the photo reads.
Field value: 25 bar
